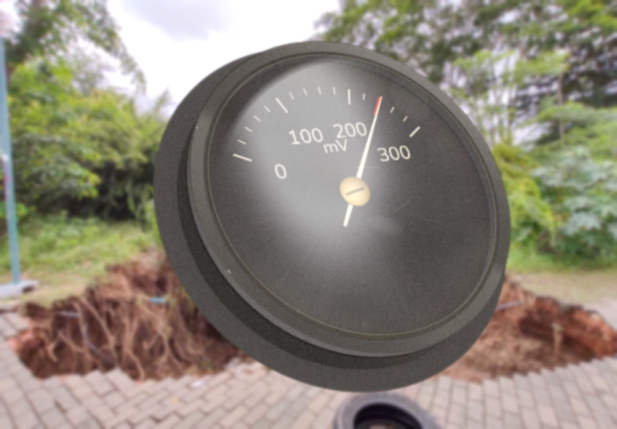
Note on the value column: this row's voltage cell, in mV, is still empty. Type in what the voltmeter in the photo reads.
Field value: 240 mV
